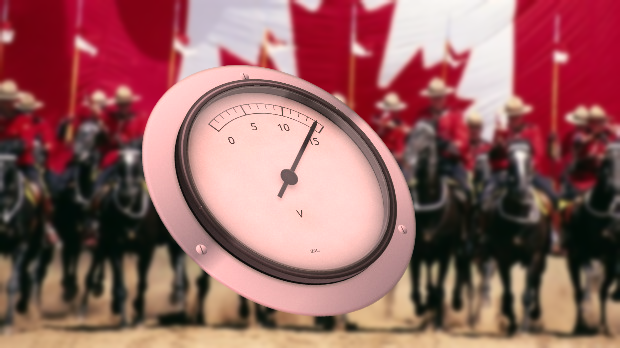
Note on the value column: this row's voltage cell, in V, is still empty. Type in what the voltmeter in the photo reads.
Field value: 14 V
